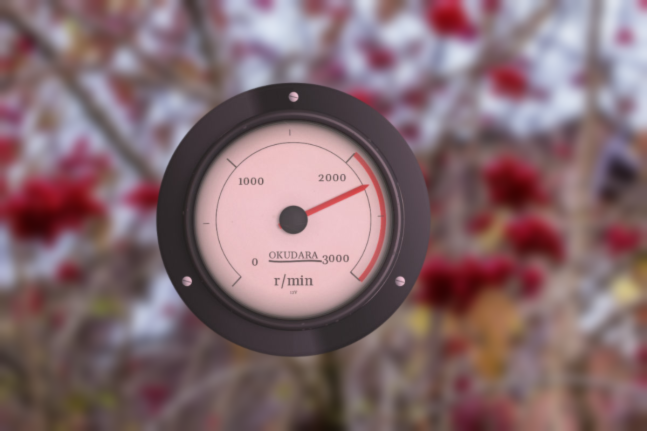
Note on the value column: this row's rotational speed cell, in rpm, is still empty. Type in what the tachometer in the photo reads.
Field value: 2250 rpm
